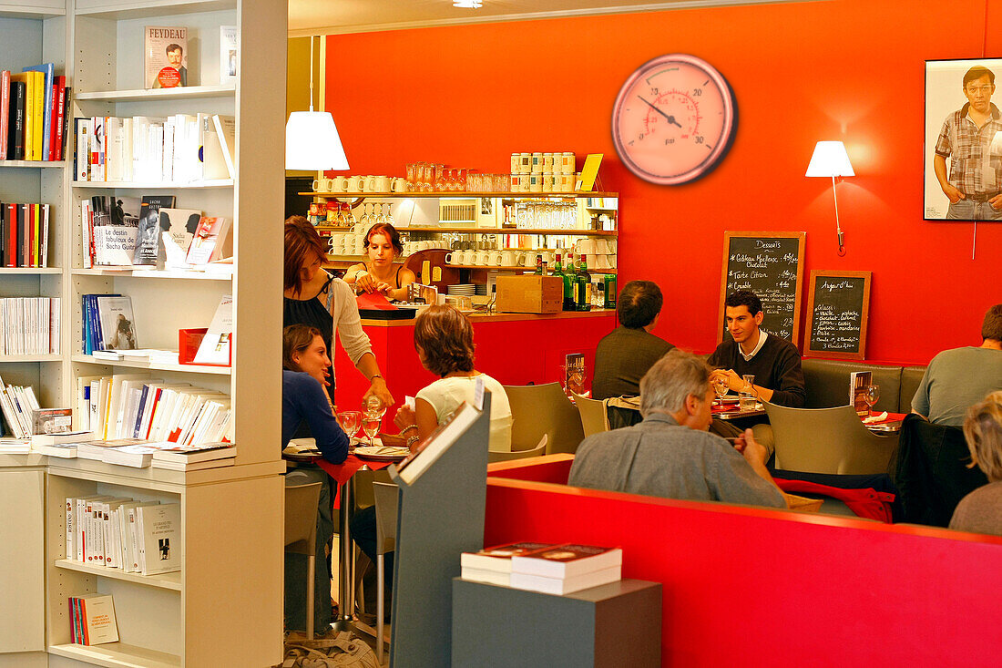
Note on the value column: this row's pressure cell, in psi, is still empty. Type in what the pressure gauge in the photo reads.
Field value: 7.5 psi
